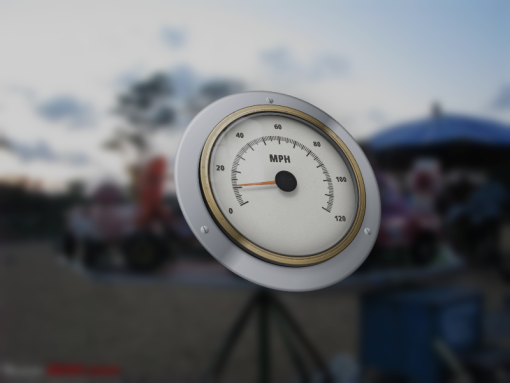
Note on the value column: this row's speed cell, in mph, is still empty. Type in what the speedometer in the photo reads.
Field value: 10 mph
